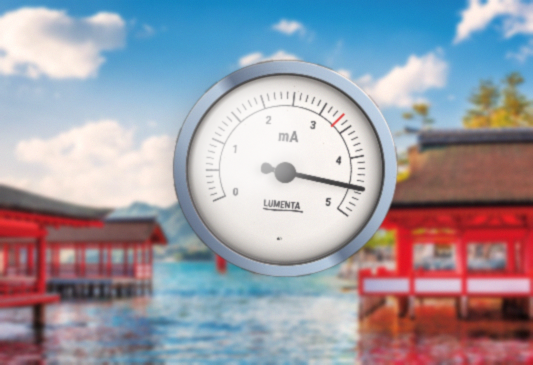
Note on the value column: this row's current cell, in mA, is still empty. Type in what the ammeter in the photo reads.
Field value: 4.5 mA
